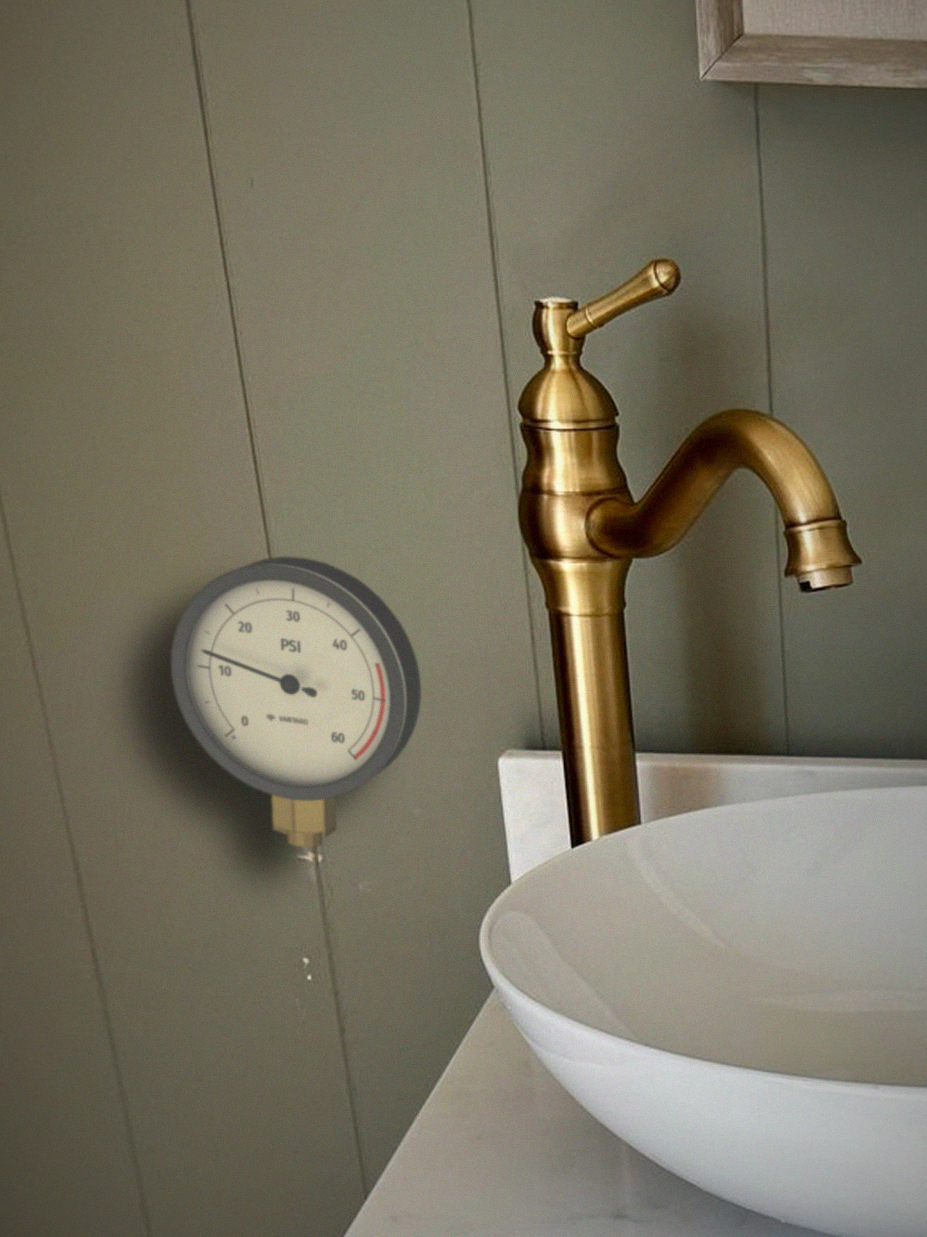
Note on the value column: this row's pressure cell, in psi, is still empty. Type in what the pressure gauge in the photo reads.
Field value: 12.5 psi
